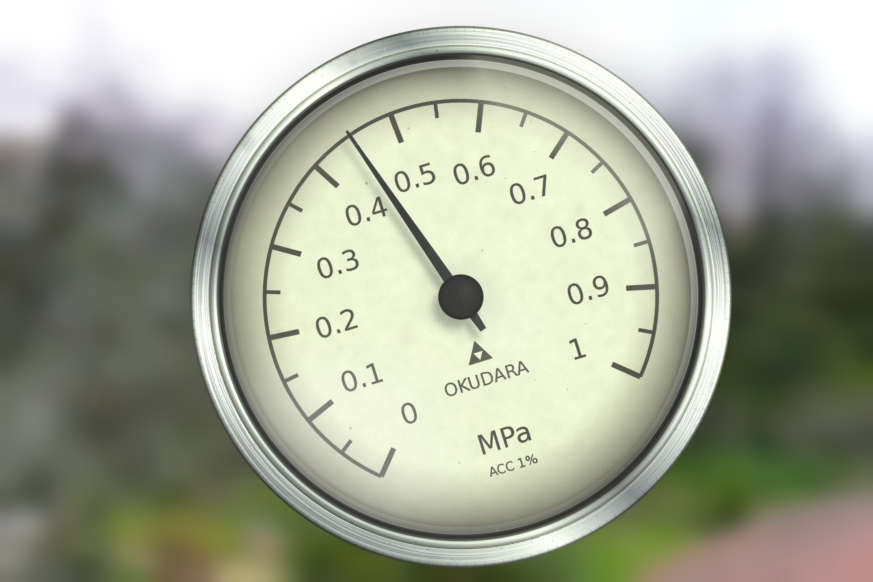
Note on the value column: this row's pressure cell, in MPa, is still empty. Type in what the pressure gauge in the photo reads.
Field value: 0.45 MPa
